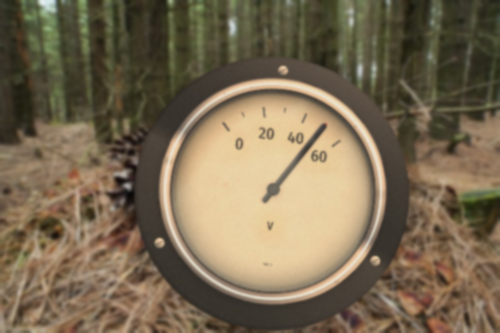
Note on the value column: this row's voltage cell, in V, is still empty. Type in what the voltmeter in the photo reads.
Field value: 50 V
